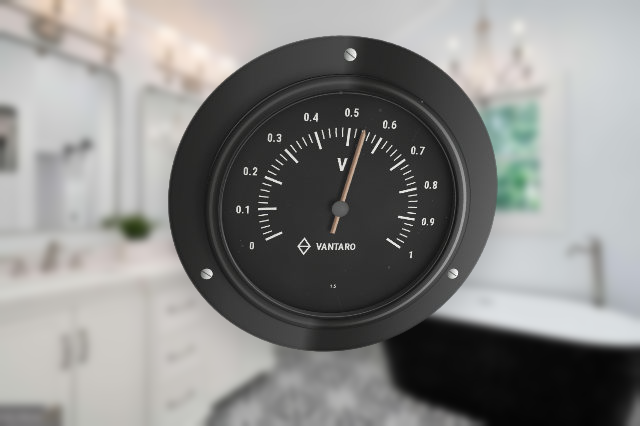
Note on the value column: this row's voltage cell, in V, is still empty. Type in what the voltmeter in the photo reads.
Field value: 0.54 V
